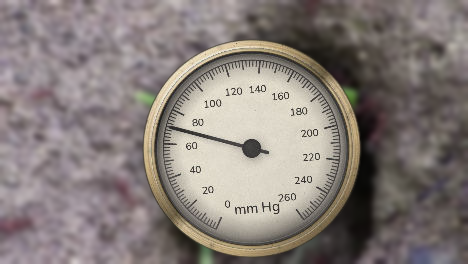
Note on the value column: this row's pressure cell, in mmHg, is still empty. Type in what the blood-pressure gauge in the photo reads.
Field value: 70 mmHg
